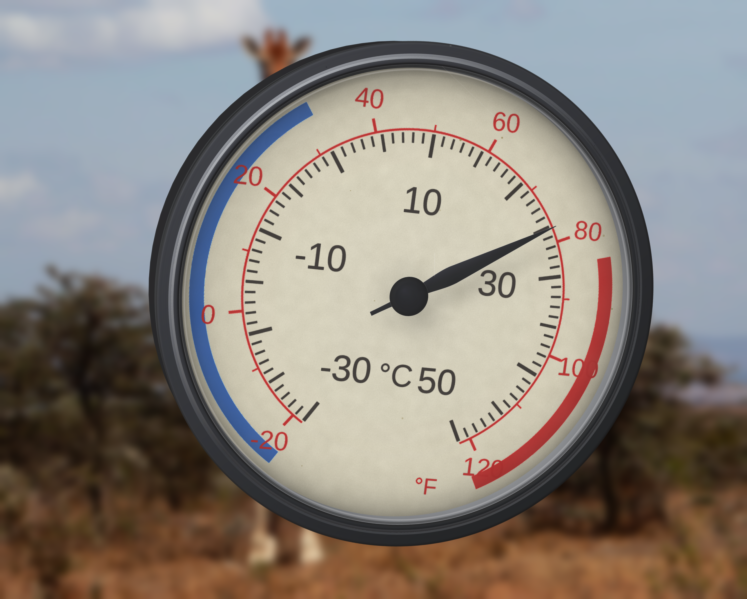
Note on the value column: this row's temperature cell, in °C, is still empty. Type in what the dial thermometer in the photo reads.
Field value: 25 °C
